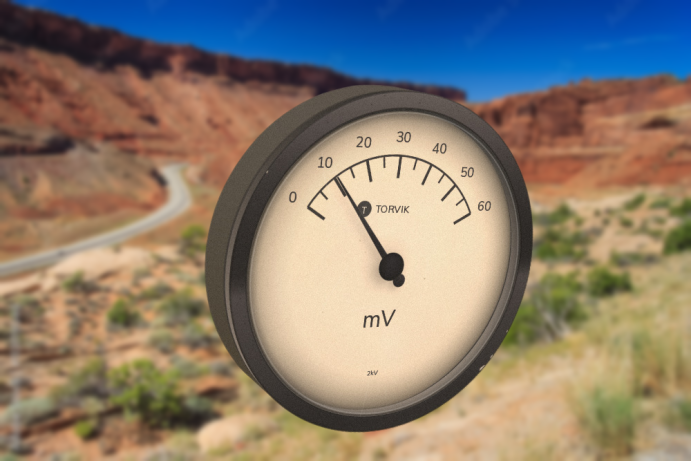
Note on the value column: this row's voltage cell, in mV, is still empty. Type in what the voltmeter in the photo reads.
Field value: 10 mV
